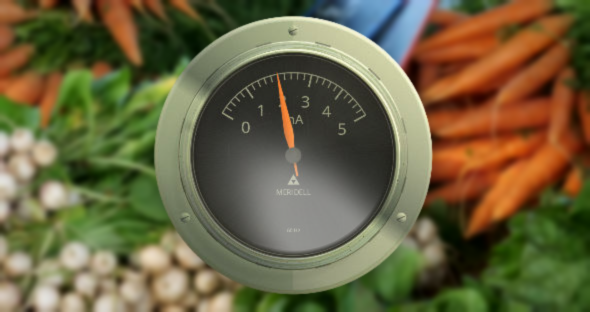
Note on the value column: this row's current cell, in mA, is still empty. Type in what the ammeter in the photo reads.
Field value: 2 mA
